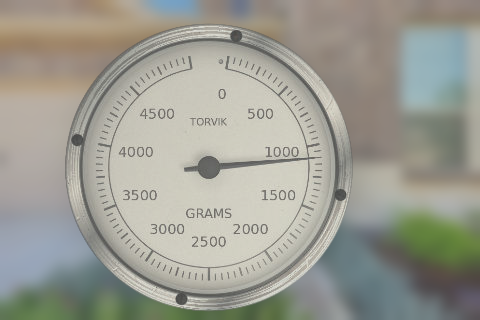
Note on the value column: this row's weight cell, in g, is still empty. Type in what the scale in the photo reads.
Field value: 1100 g
